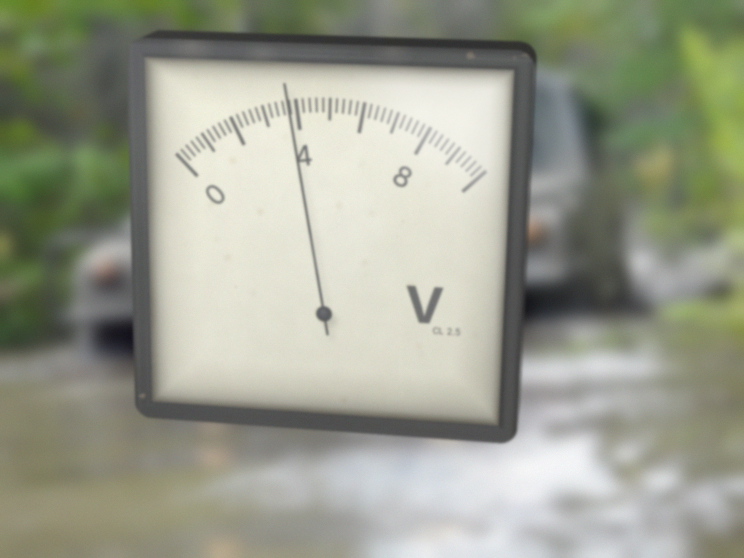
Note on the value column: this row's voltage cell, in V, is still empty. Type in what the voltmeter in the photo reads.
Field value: 3.8 V
